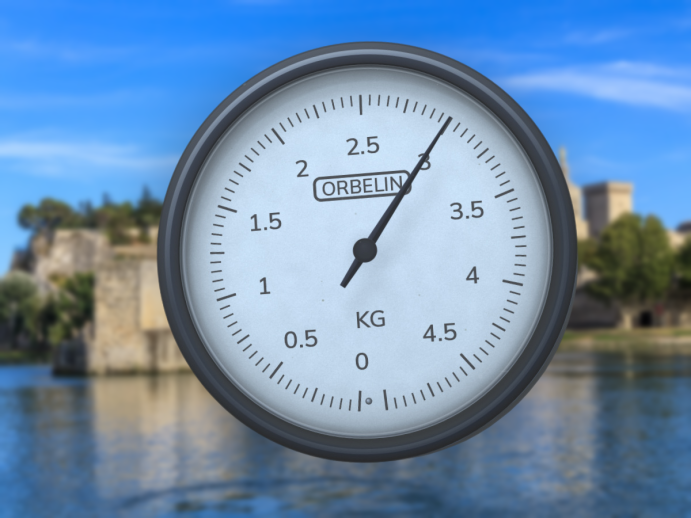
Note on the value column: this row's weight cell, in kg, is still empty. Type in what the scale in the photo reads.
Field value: 3 kg
